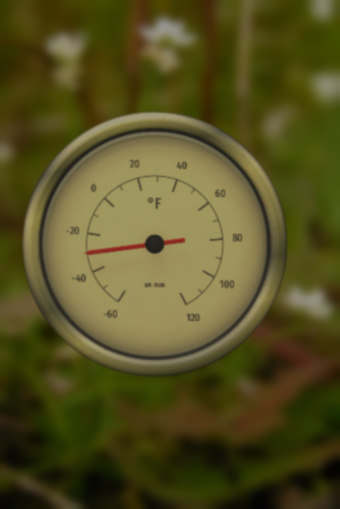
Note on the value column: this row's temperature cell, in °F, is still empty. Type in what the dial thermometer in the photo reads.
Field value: -30 °F
